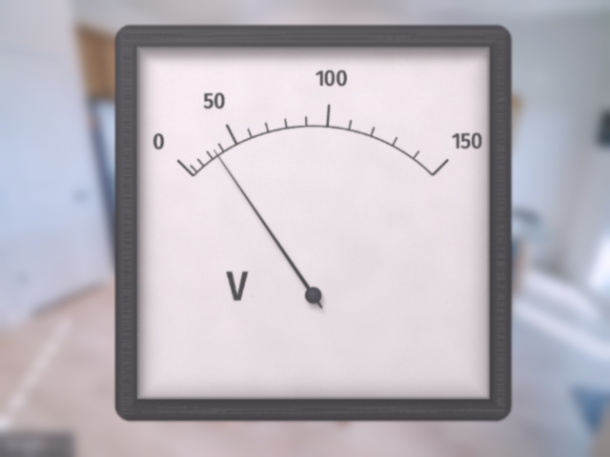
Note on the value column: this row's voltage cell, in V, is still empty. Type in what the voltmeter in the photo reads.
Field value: 35 V
